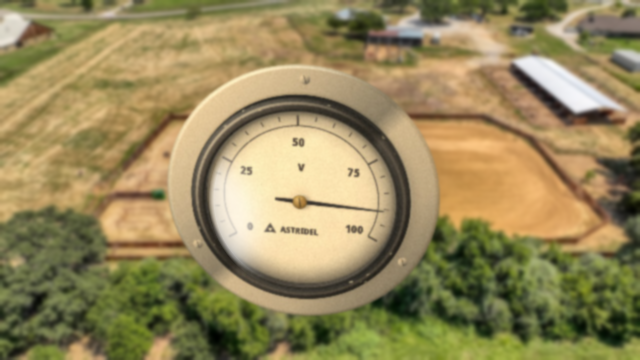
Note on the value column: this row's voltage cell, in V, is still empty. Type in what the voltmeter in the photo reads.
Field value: 90 V
